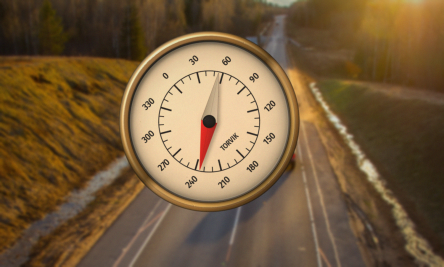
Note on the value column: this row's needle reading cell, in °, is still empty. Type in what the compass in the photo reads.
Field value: 235 °
